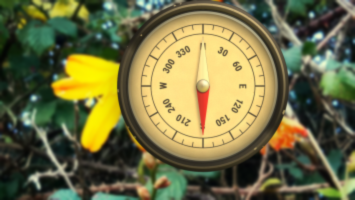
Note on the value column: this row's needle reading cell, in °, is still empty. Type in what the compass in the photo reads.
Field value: 180 °
